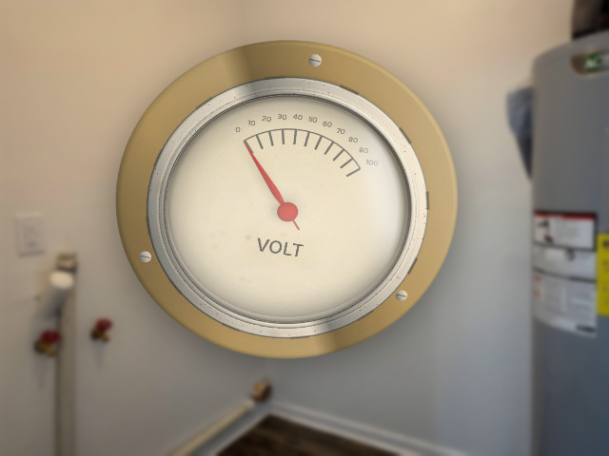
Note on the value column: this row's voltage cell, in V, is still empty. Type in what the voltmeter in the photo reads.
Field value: 0 V
